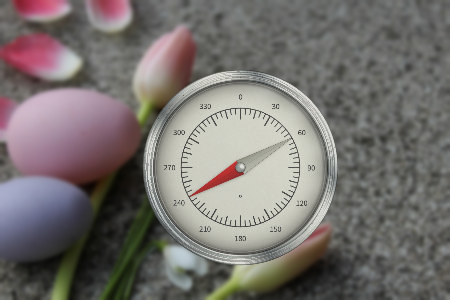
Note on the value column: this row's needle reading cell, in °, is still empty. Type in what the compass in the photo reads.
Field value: 240 °
